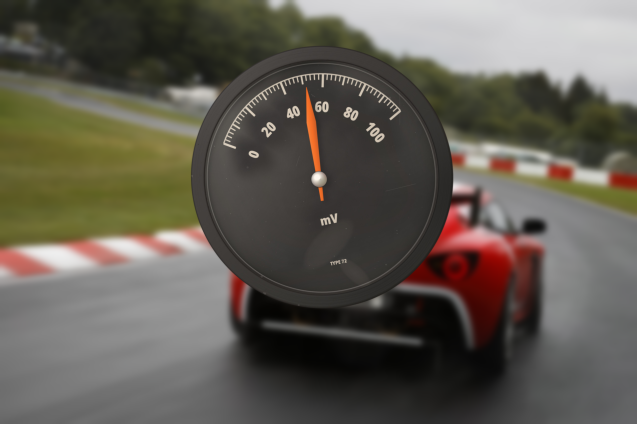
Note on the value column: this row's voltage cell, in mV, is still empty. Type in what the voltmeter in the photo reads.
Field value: 52 mV
